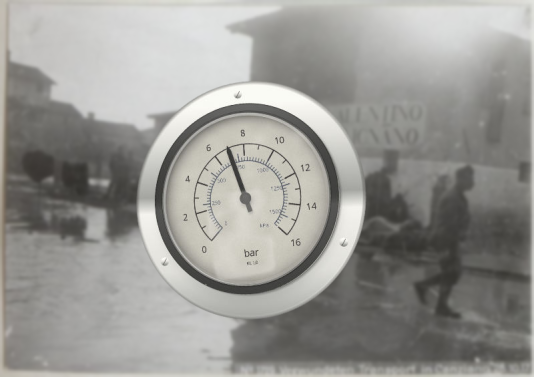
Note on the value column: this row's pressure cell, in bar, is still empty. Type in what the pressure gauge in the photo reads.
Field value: 7 bar
